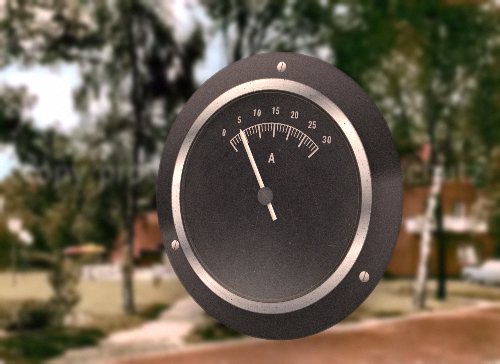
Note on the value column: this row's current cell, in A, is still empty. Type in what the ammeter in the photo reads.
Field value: 5 A
